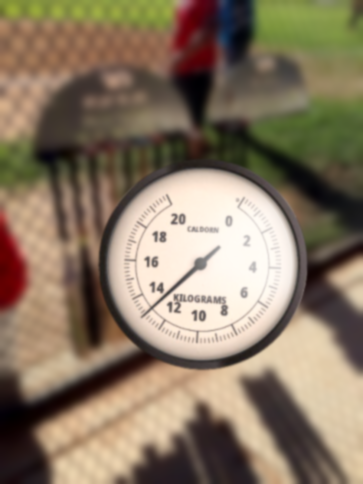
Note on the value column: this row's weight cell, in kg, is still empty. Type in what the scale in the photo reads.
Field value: 13 kg
